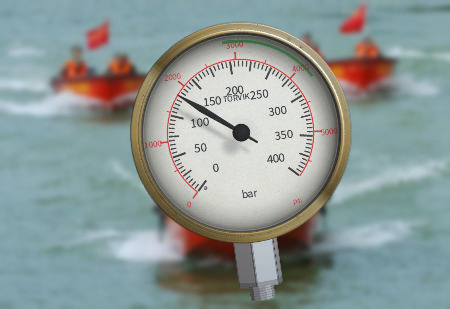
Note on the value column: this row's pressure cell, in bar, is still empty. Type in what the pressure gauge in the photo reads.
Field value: 125 bar
